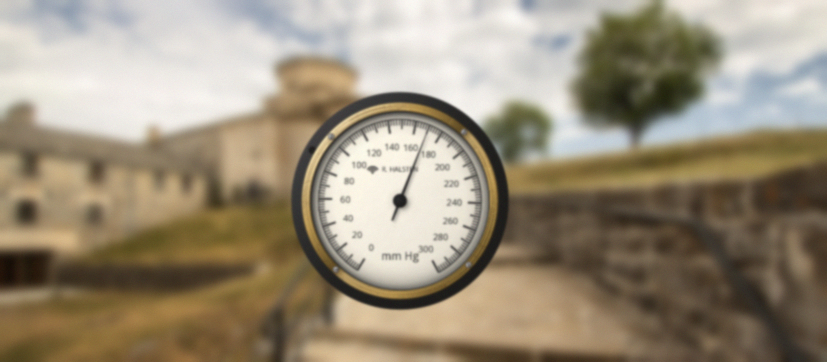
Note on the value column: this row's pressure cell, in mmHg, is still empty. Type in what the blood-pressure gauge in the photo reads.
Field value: 170 mmHg
